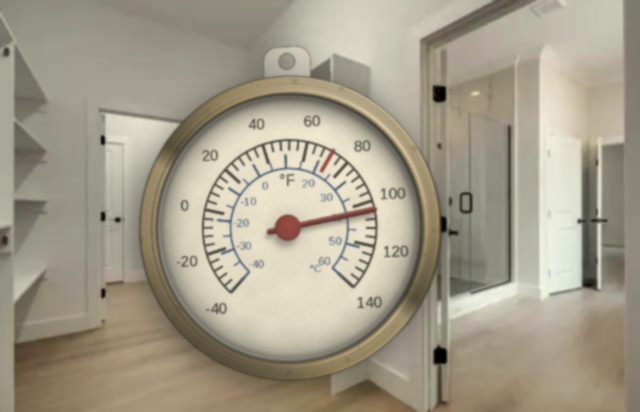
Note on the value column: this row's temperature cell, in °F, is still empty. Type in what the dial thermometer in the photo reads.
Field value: 104 °F
